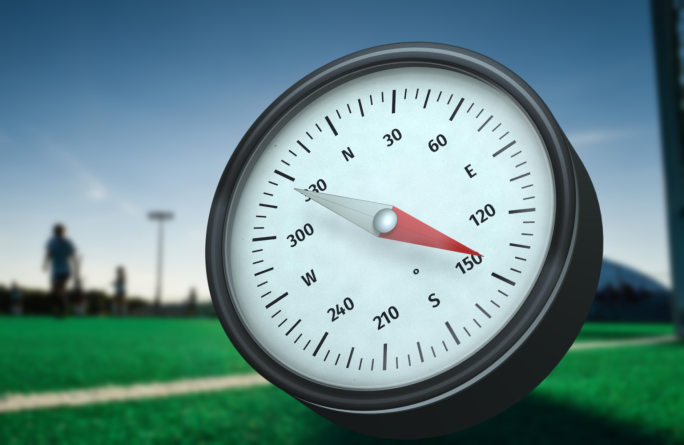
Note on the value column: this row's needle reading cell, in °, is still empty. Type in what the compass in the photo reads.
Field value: 145 °
